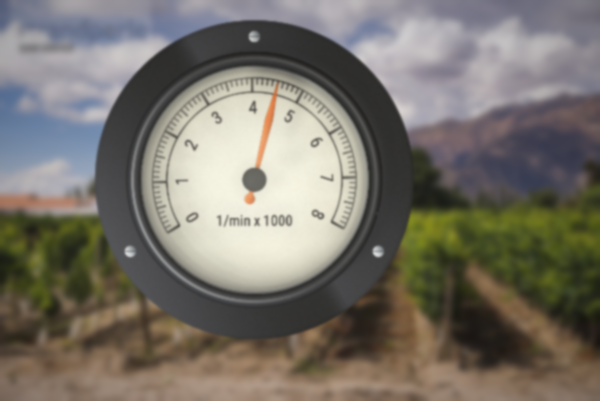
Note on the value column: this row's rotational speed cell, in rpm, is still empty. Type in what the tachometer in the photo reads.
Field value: 4500 rpm
